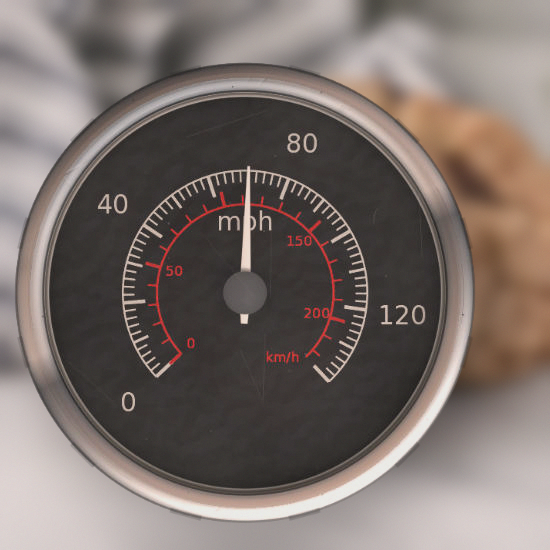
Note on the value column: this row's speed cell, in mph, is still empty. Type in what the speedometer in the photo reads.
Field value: 70 mph
